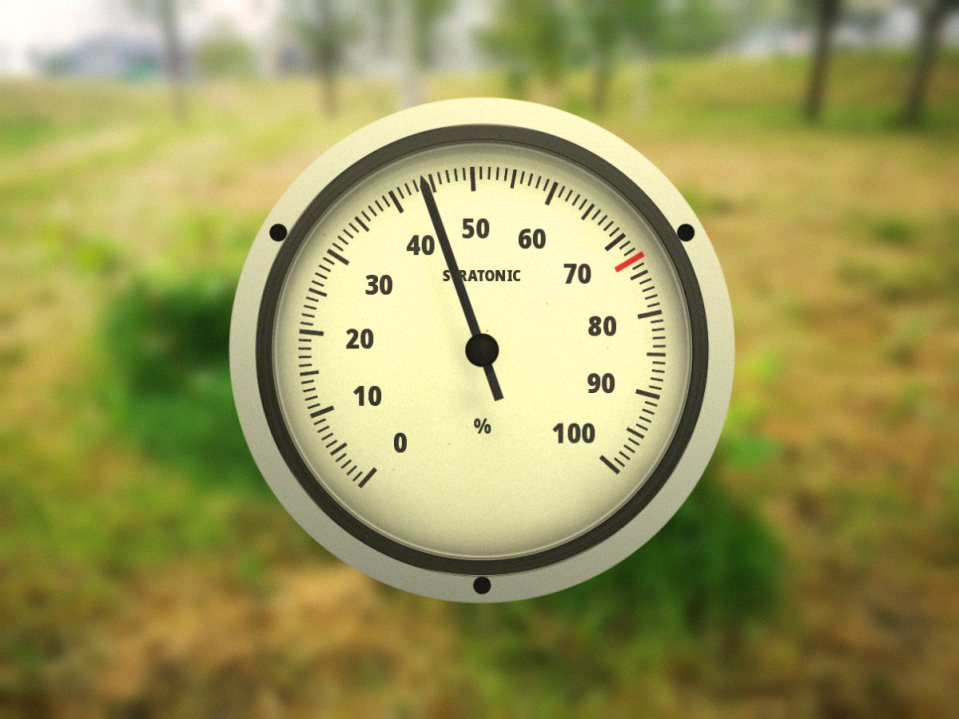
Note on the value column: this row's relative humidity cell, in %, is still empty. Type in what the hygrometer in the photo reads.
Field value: 44 %
